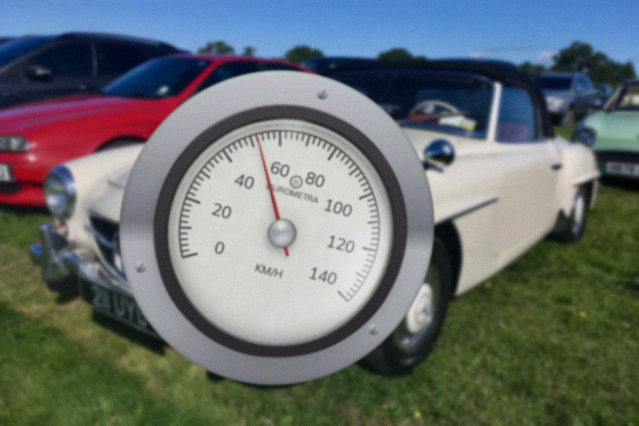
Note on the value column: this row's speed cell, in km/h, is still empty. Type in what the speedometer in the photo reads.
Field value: 52 km/h
